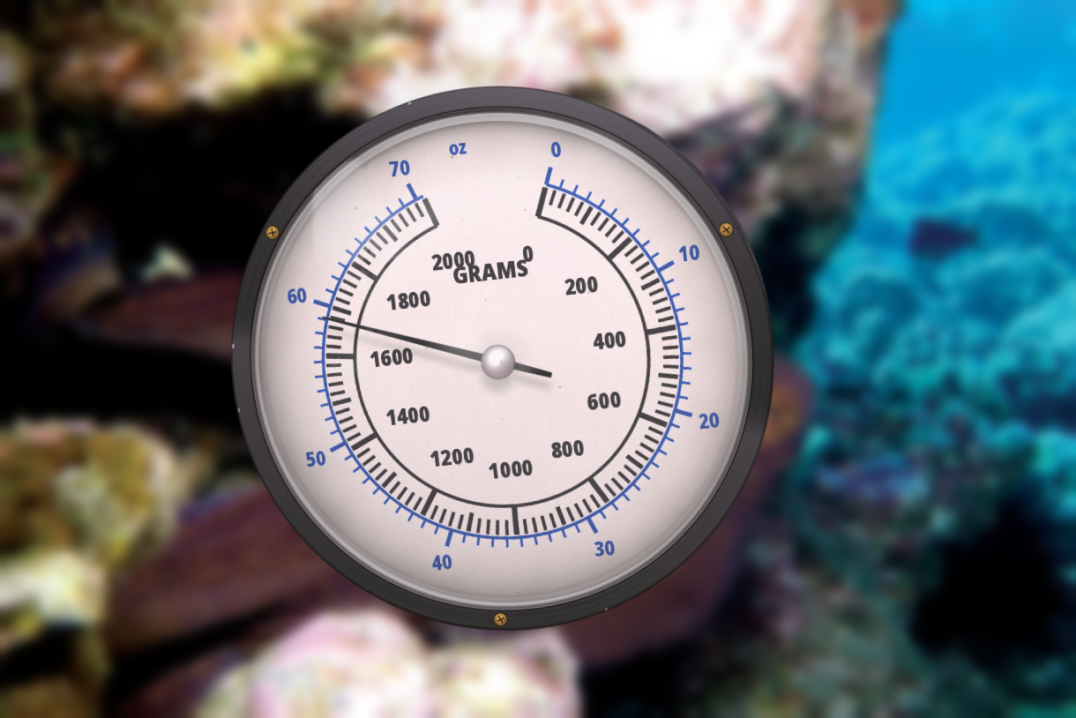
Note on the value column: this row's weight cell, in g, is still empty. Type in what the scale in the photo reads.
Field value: 1680 g
